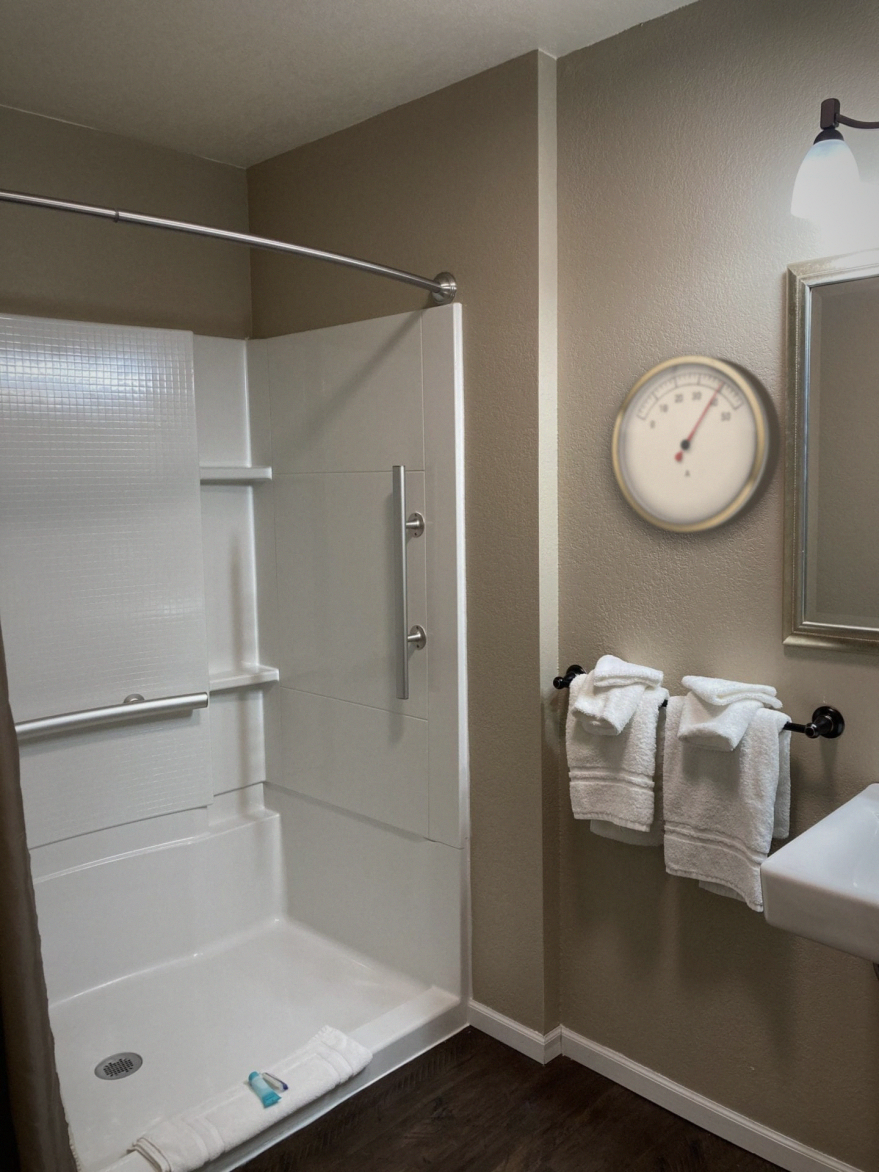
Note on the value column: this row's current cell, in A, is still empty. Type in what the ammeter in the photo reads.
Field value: 40 A
